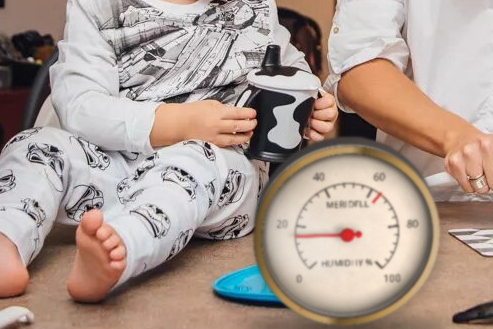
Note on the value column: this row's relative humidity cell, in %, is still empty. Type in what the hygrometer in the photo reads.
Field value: 16 %
